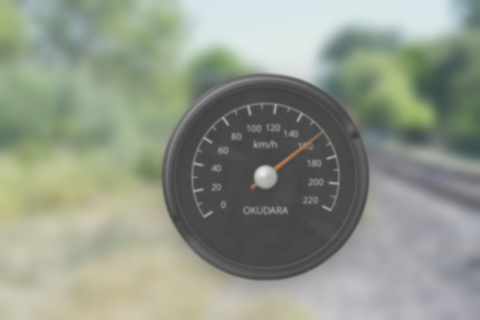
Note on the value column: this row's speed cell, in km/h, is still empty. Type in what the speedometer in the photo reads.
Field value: 160 km/h
